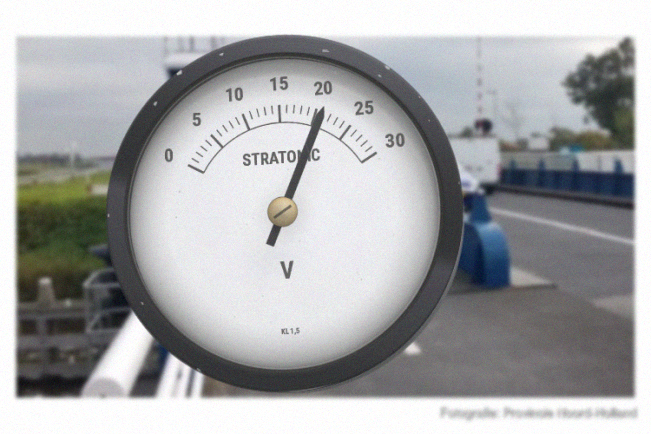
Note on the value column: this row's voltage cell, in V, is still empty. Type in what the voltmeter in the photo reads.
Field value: 21 V
